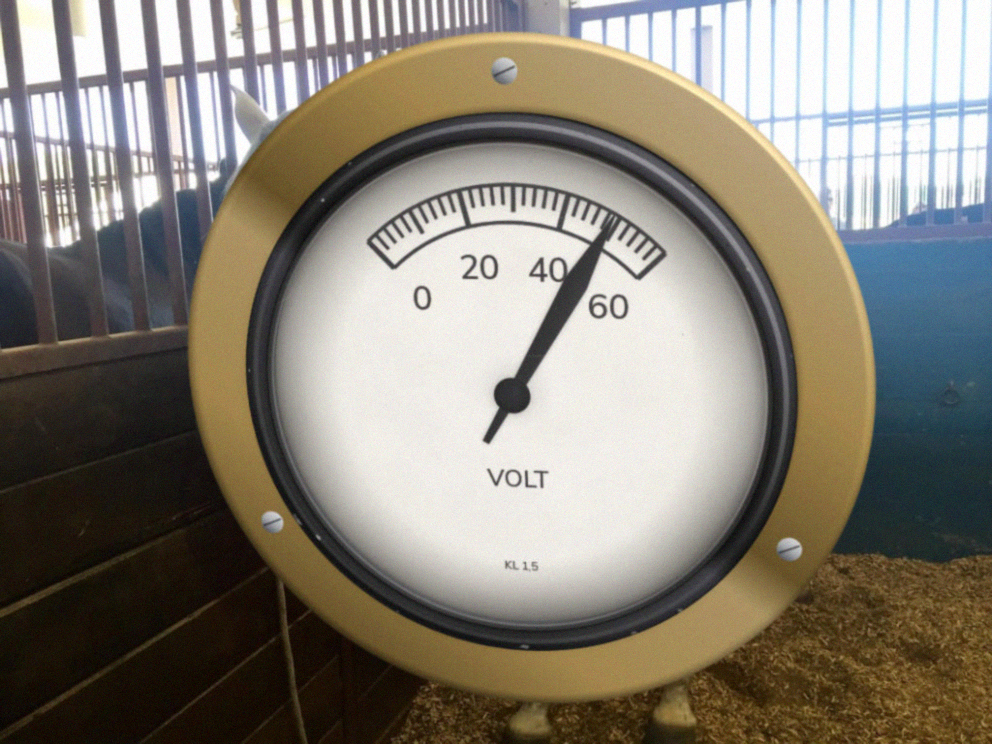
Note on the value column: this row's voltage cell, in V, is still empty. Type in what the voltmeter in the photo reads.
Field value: 49 V
